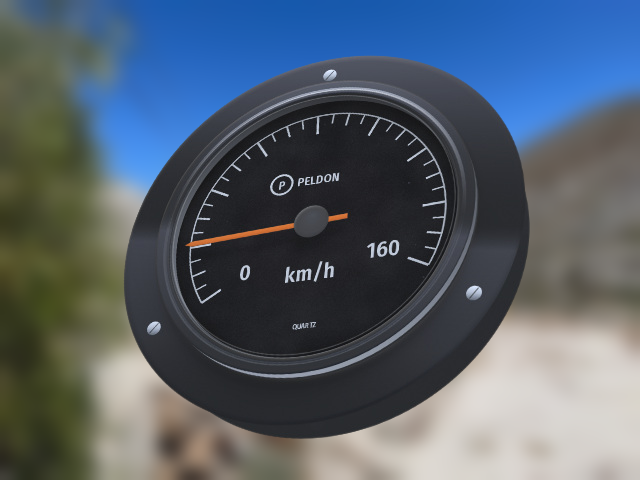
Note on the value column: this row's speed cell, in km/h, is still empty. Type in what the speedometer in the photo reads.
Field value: 20 km/h
